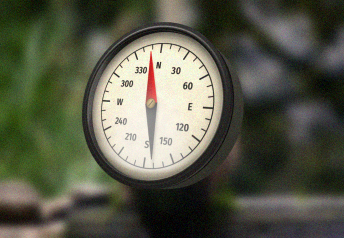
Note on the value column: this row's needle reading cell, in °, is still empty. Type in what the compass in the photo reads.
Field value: 350 °
